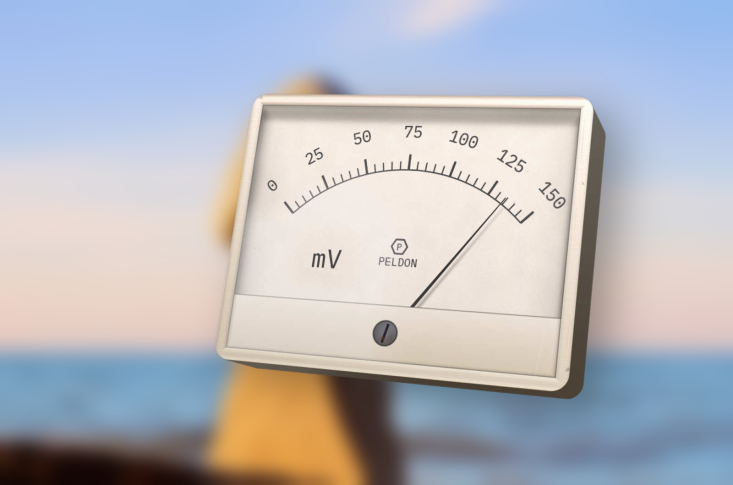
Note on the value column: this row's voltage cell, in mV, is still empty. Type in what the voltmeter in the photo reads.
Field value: 135 mV
